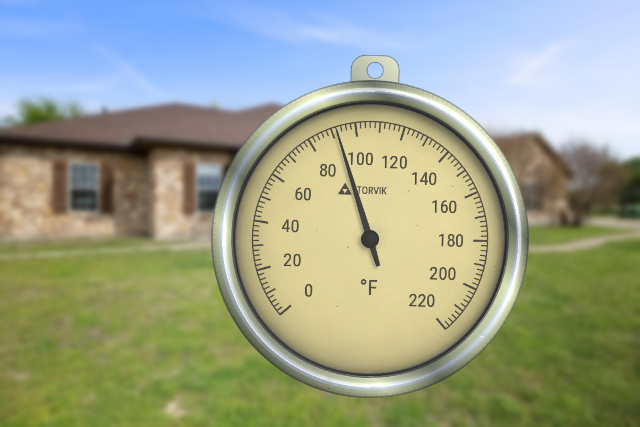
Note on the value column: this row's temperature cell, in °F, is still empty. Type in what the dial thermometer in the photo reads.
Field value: 92 °F
